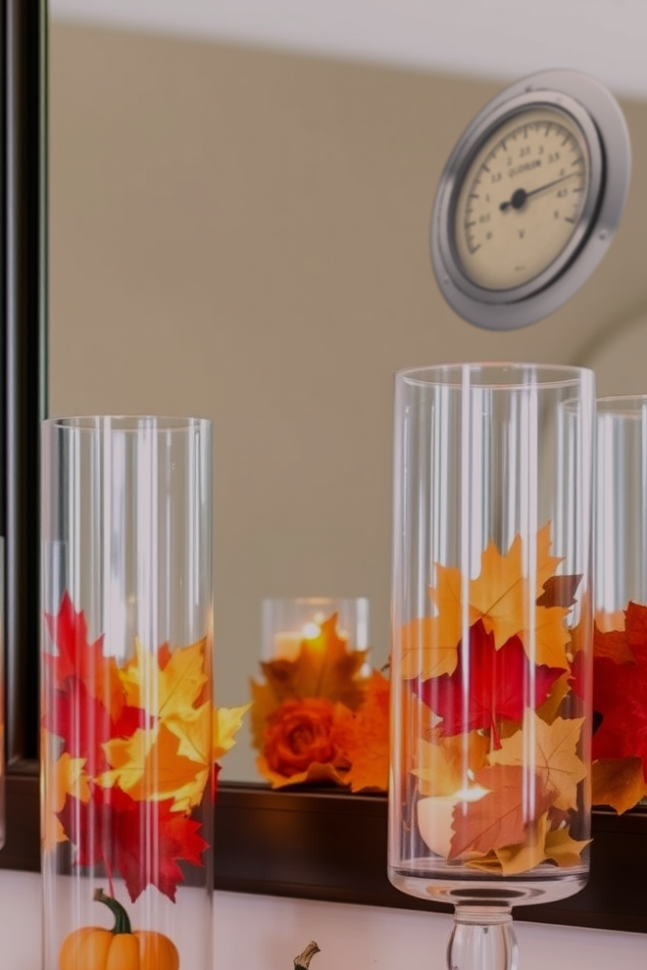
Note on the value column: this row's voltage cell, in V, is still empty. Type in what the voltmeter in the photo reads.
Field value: 4.25 V
